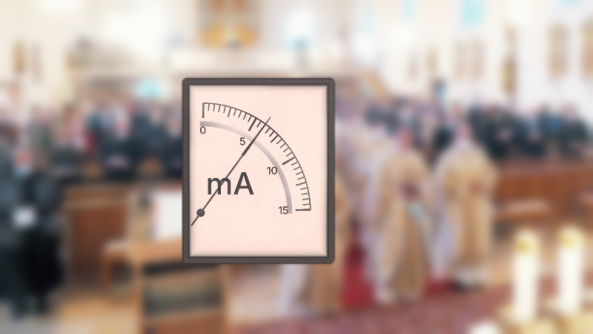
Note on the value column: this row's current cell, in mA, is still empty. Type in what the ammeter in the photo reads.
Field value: 6 mA
